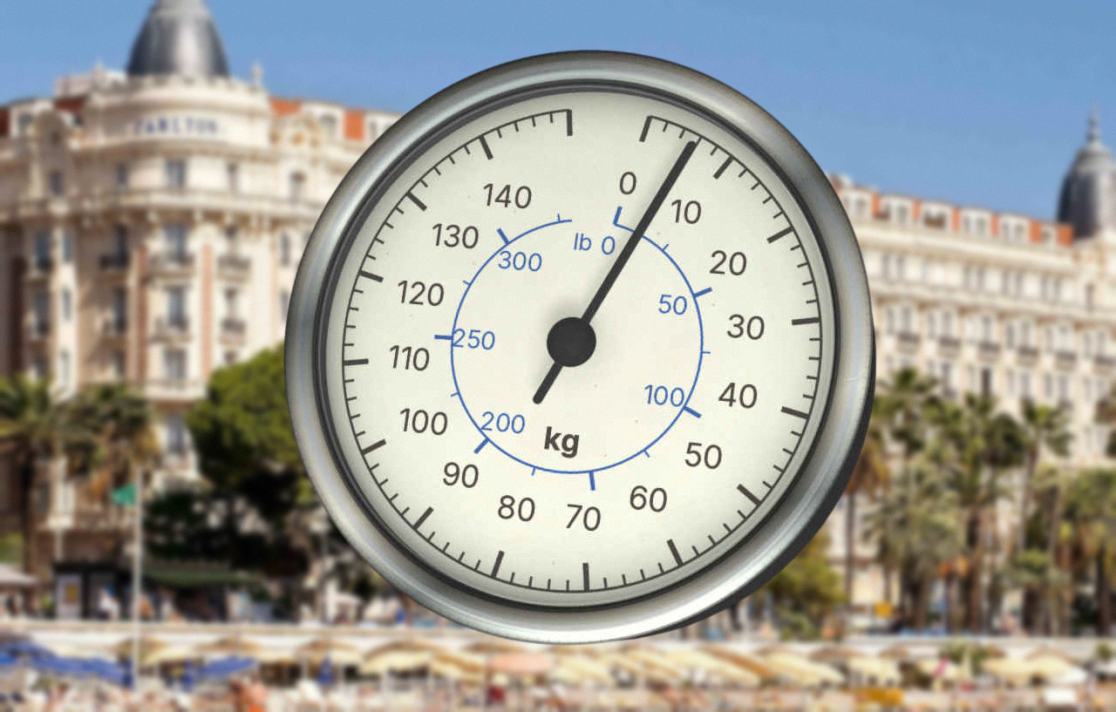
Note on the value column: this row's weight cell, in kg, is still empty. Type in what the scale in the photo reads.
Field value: 6 kg
